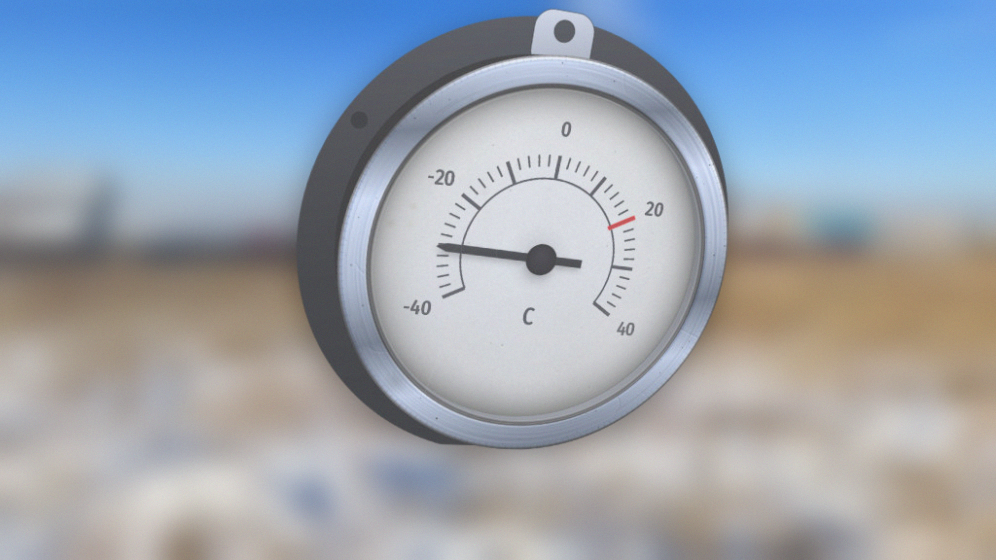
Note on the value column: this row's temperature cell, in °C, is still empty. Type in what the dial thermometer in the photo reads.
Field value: -30 °C
